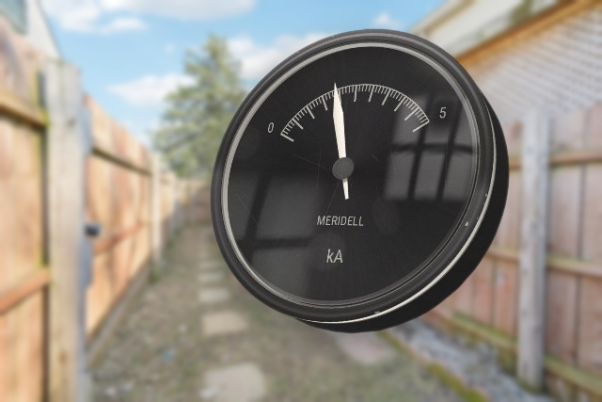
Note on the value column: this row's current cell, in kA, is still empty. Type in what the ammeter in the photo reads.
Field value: 2 kA
